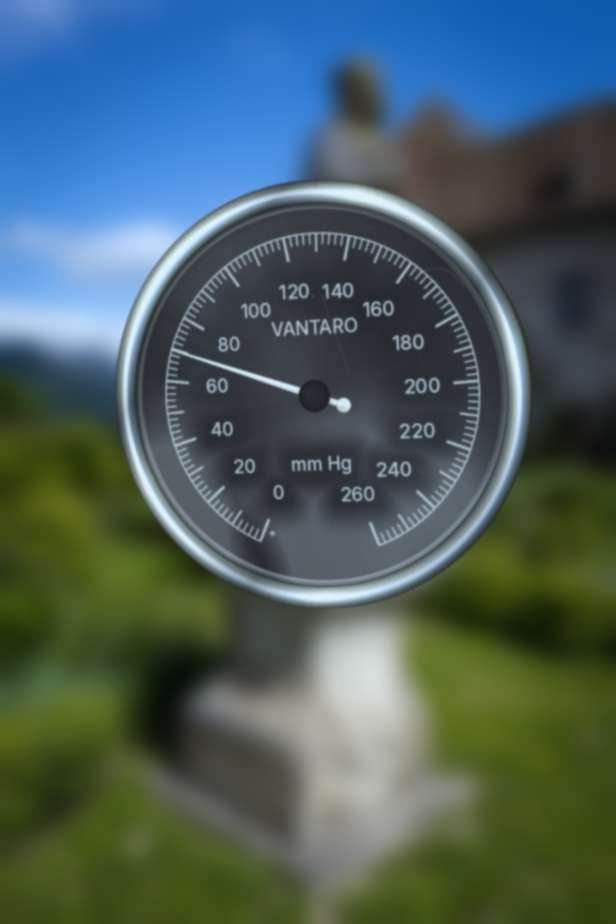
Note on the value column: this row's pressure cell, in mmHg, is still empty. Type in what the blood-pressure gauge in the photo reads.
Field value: 70 mmHg
